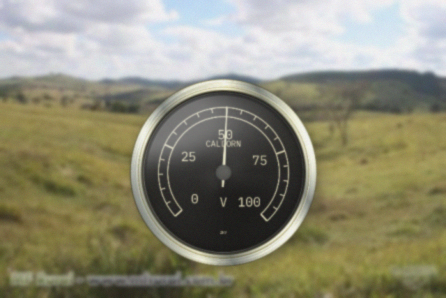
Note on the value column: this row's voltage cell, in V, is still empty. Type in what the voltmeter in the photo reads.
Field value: 50 V
